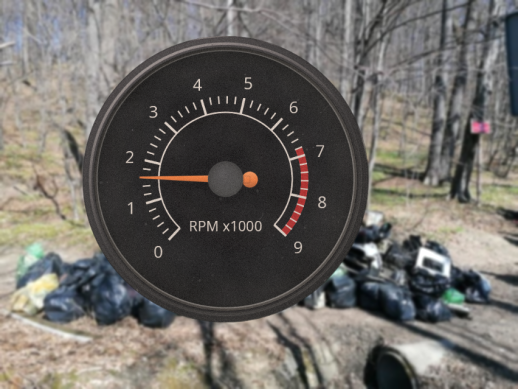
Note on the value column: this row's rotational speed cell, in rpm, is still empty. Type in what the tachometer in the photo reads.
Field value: 1600 rpm
